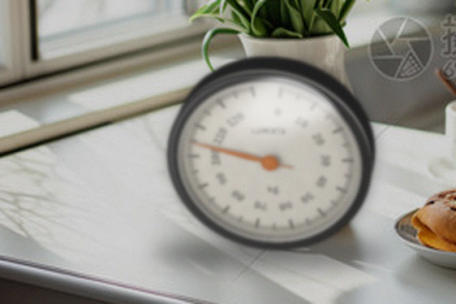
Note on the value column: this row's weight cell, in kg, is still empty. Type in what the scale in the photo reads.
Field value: 105 kg
